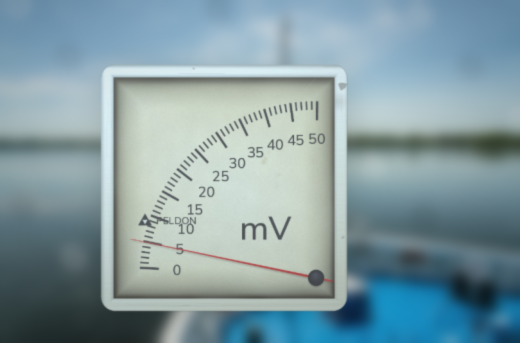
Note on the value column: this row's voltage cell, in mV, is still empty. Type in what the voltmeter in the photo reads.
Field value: 5 mV
